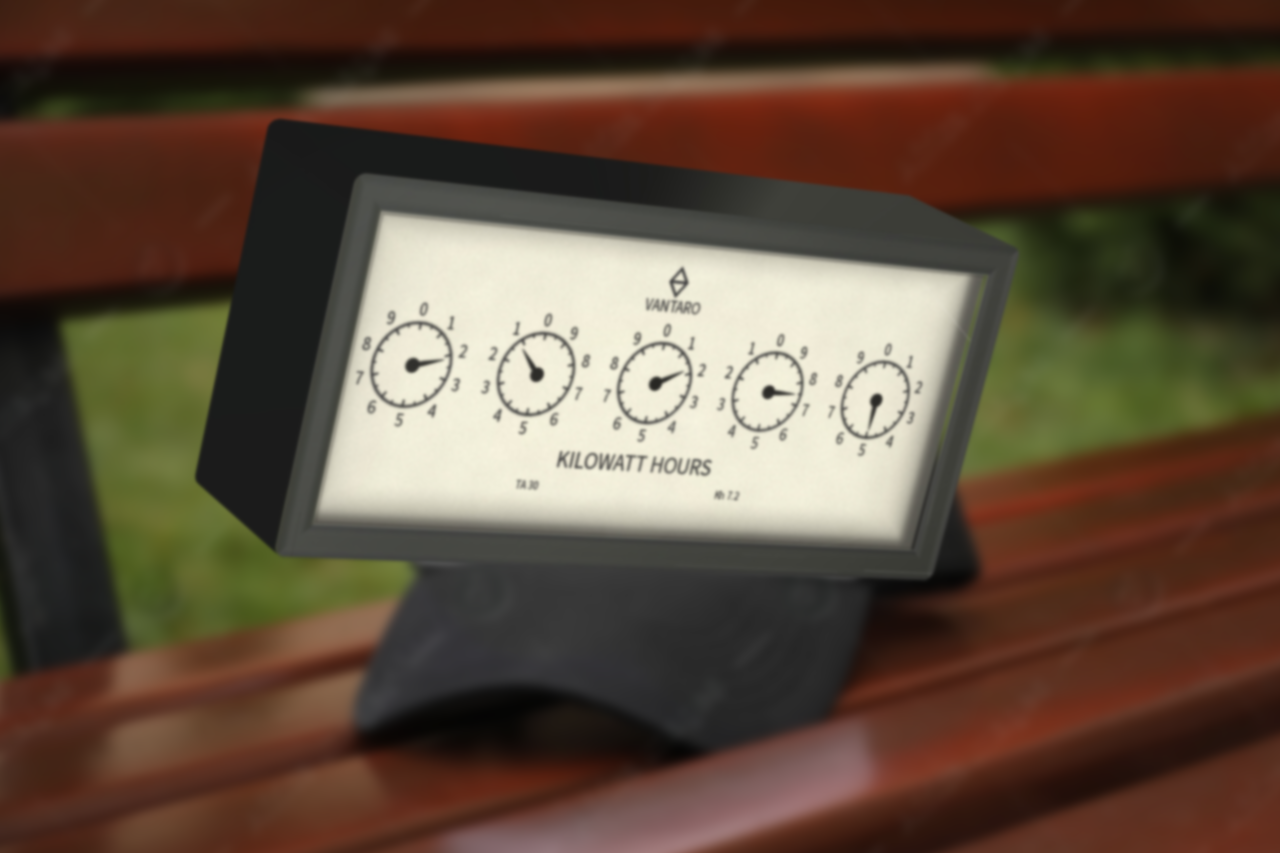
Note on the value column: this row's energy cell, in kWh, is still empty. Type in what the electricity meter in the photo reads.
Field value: 21175 kWh
